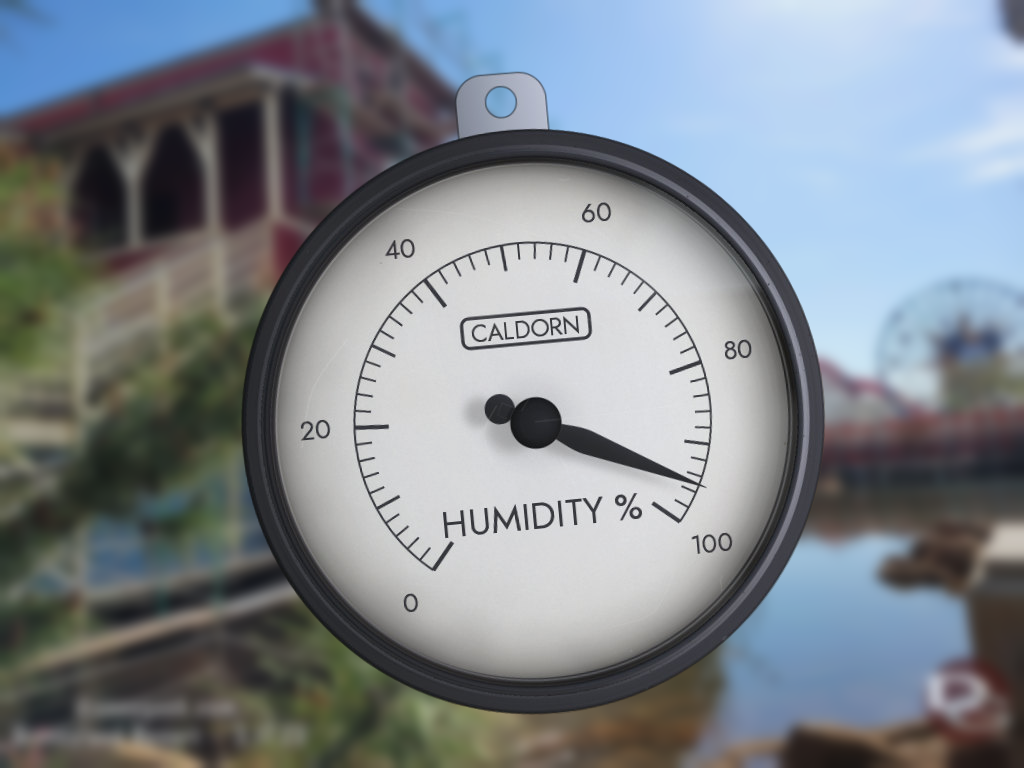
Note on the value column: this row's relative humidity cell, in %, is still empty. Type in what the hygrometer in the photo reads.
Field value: 95 %
